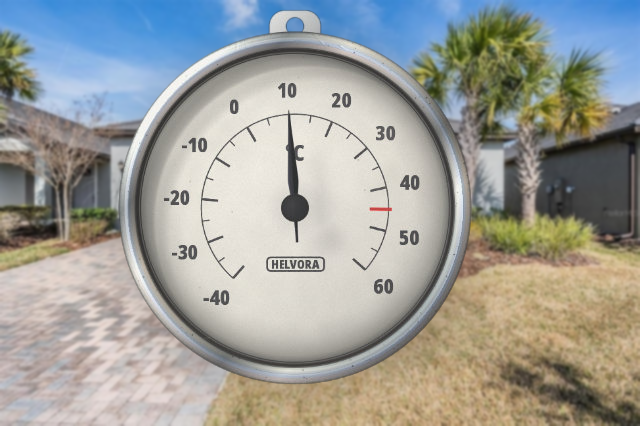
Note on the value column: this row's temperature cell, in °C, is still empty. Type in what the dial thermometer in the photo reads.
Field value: 10 °C
